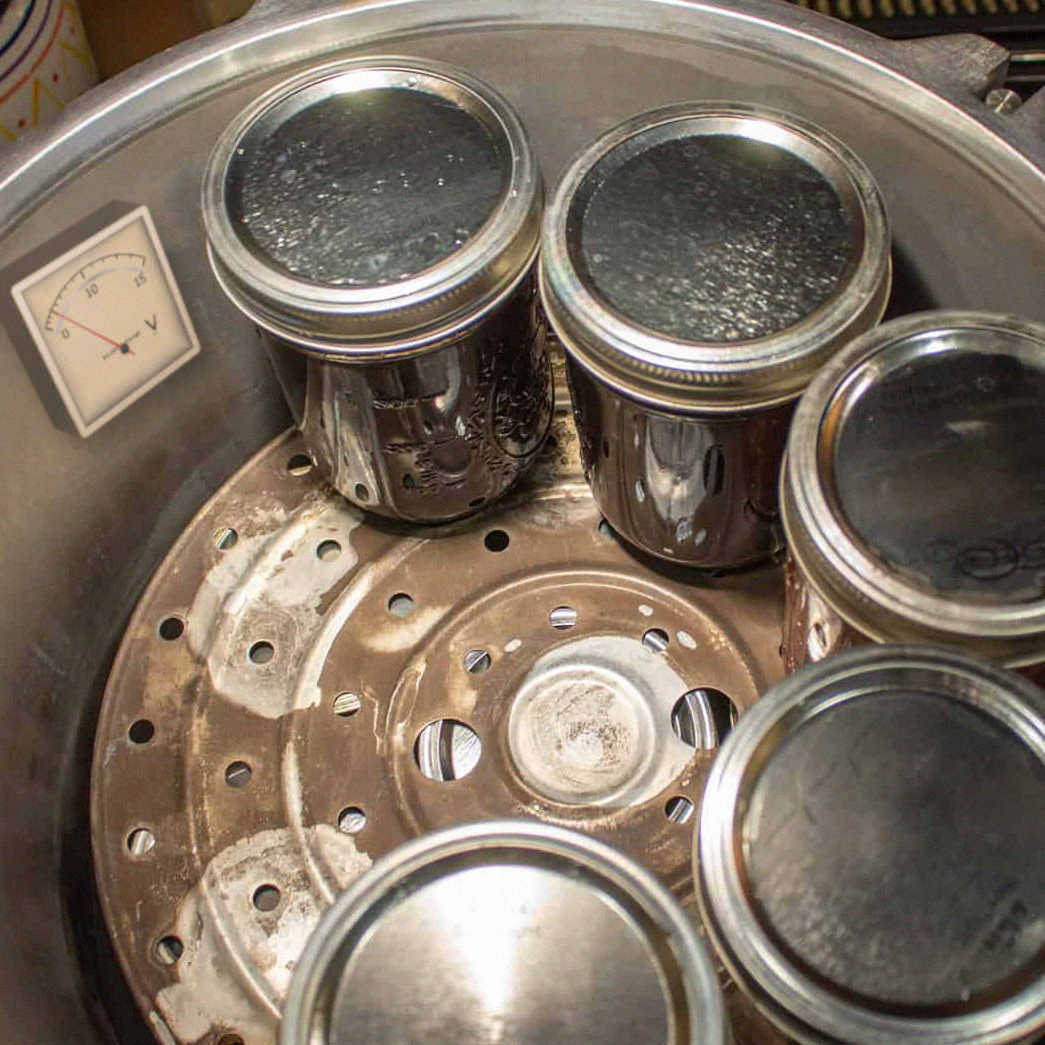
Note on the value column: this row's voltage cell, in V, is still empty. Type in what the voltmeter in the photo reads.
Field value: 5 V
